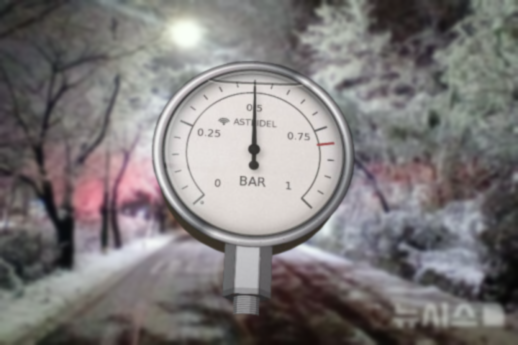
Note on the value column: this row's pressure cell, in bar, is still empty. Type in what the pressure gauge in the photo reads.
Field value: 0.5 bar
